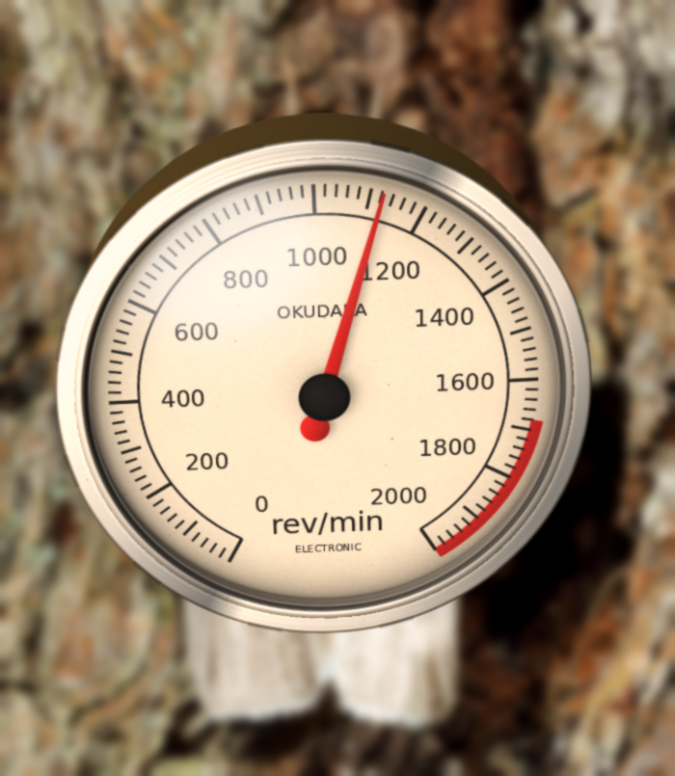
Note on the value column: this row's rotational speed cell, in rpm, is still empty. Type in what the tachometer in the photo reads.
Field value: 1120 rpm
